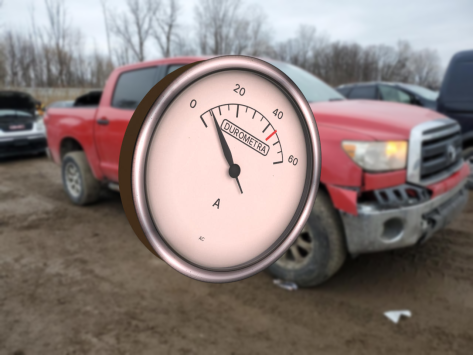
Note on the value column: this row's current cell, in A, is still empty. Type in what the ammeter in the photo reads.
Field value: 5 A
